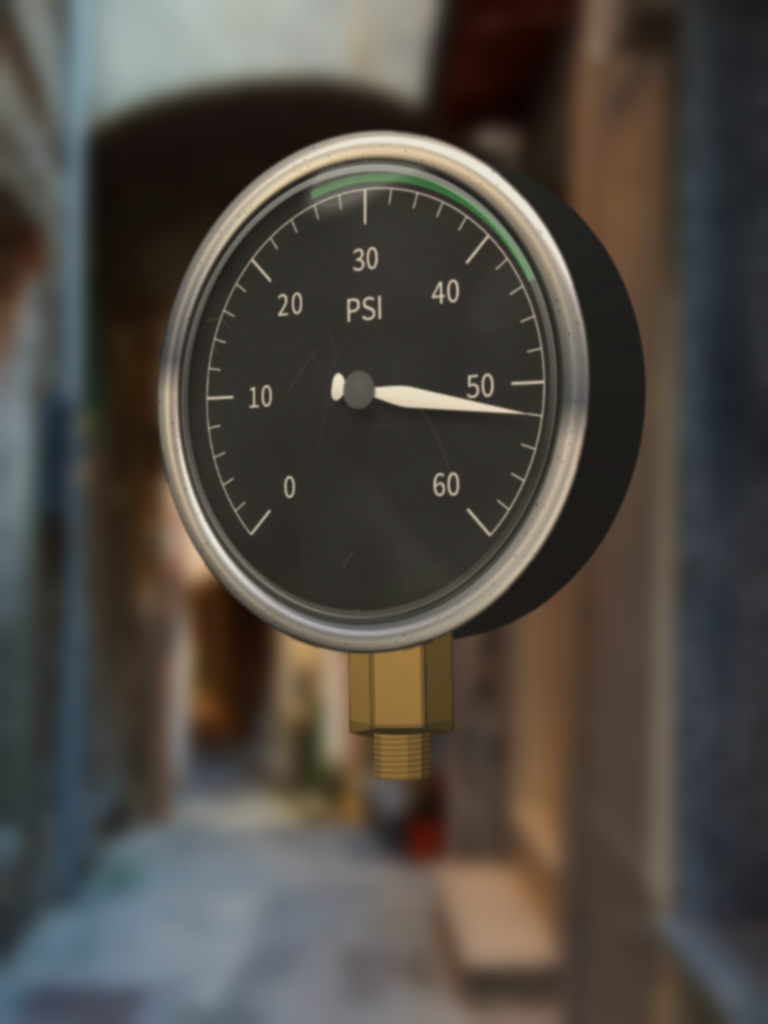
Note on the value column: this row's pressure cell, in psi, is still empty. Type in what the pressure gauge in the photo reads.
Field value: 52 psi
